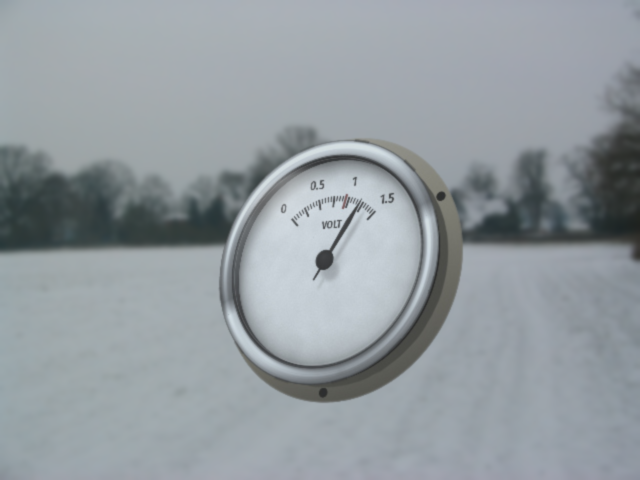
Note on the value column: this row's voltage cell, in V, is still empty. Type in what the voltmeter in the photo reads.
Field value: 1.25 V
